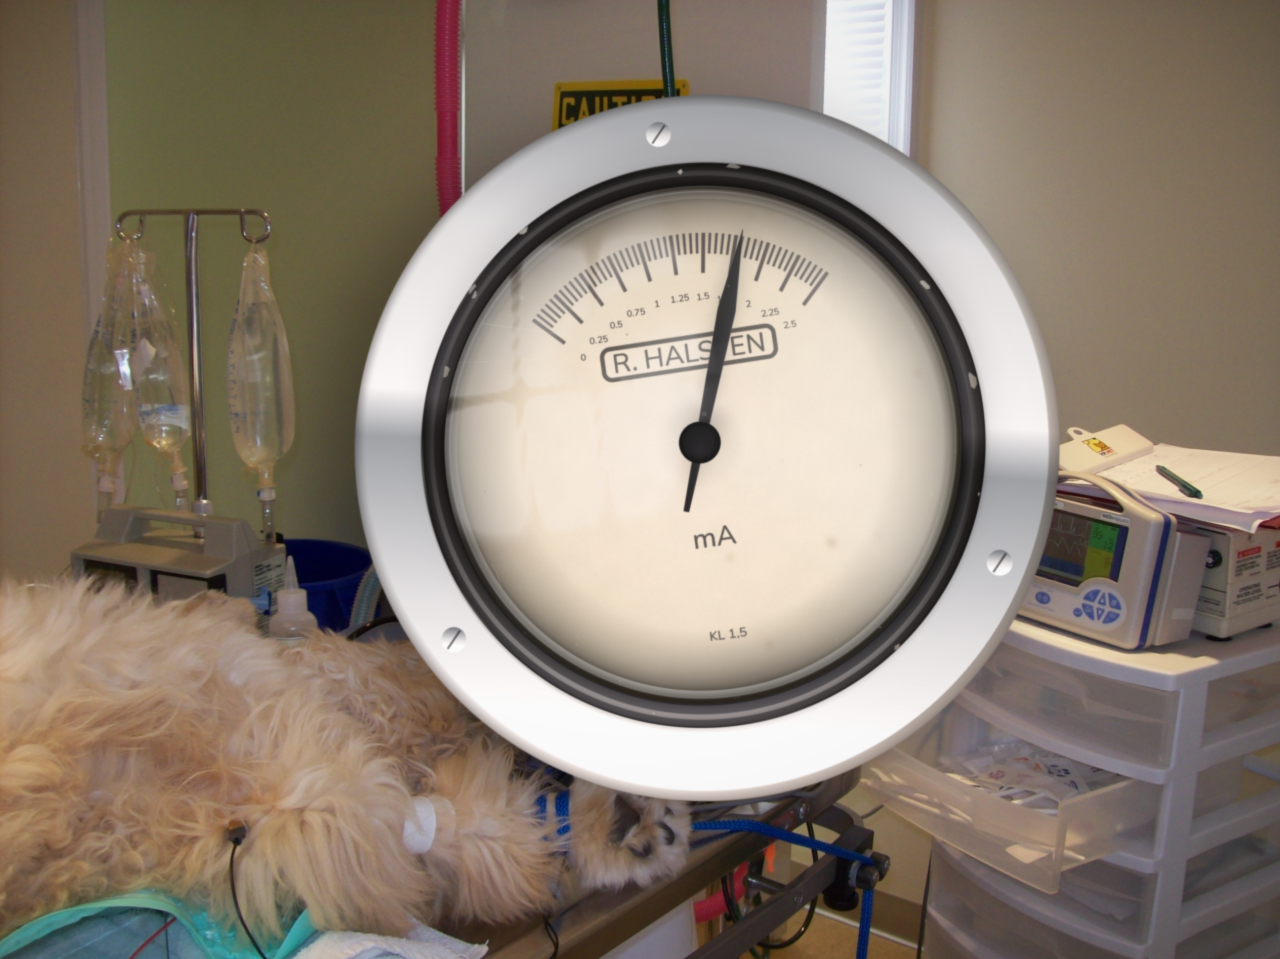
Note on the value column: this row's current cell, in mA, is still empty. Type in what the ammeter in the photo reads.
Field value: 1.8 mA
